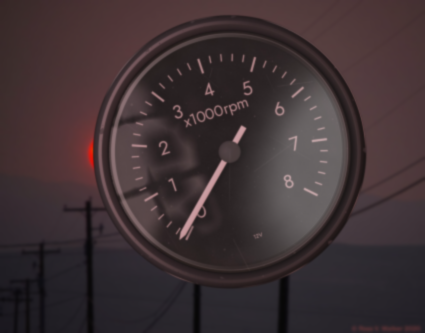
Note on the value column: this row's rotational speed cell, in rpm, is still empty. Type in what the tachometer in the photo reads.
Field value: 100 rpm
